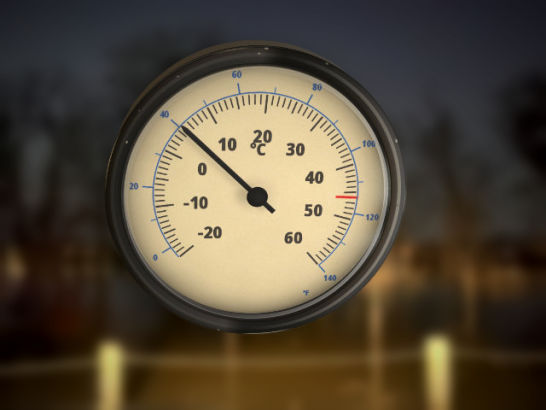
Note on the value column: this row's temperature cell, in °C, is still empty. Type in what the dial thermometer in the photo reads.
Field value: 5 °C
